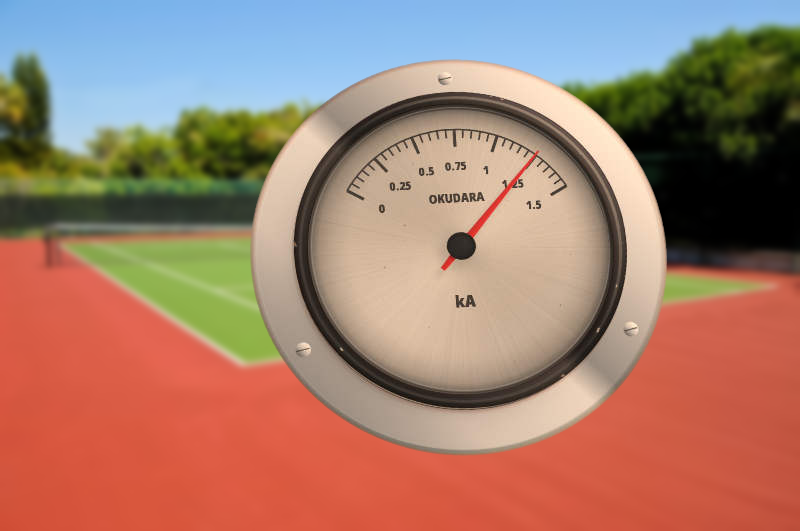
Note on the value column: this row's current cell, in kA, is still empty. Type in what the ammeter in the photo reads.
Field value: 1.25 kA
